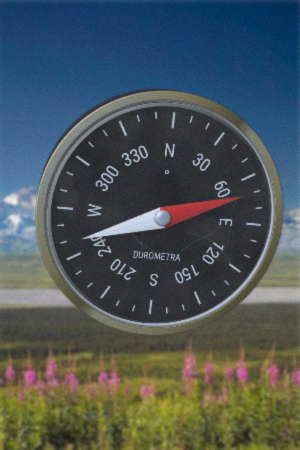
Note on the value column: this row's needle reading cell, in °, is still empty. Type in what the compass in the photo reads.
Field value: 70 °
